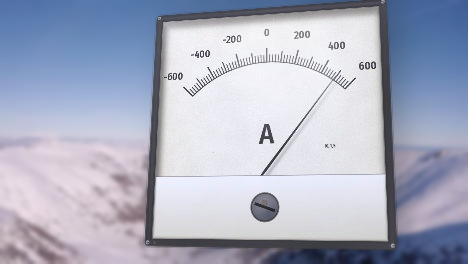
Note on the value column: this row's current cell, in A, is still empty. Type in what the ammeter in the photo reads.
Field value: 500 A
